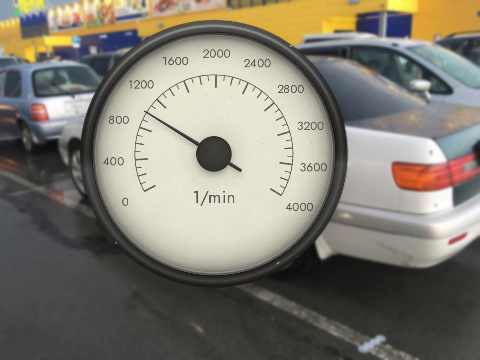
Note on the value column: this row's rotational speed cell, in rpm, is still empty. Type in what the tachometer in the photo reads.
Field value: 1000 rpm
